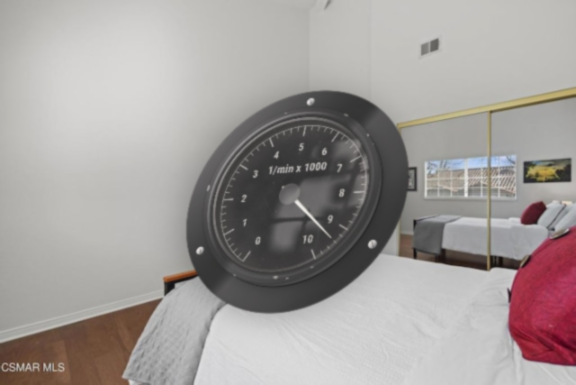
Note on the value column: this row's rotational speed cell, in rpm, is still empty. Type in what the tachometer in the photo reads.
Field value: 9400 rpm
